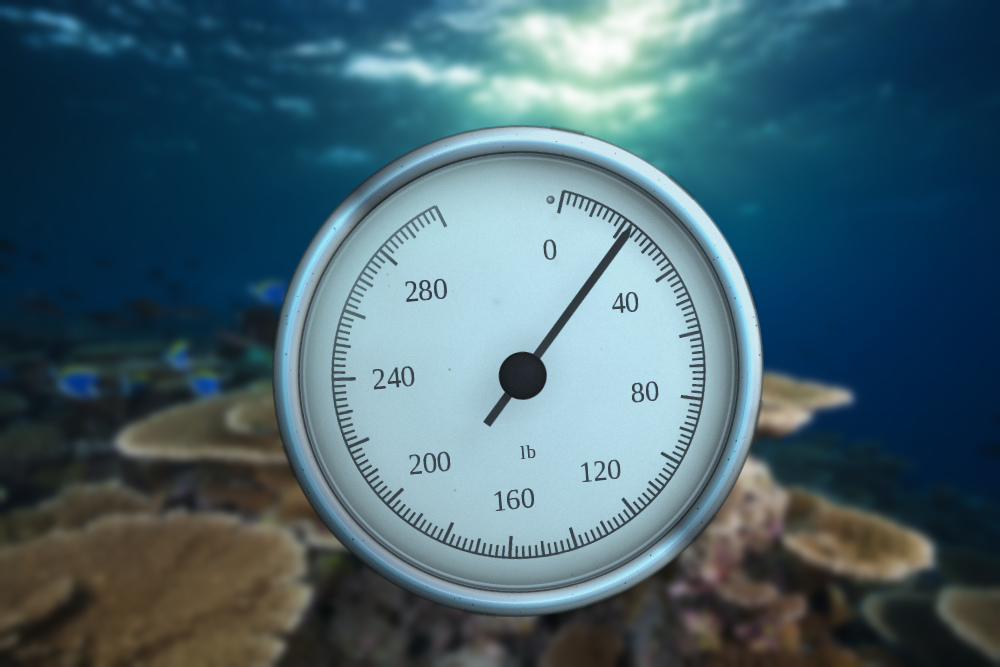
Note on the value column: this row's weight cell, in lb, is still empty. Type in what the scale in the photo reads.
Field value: 22 lb
